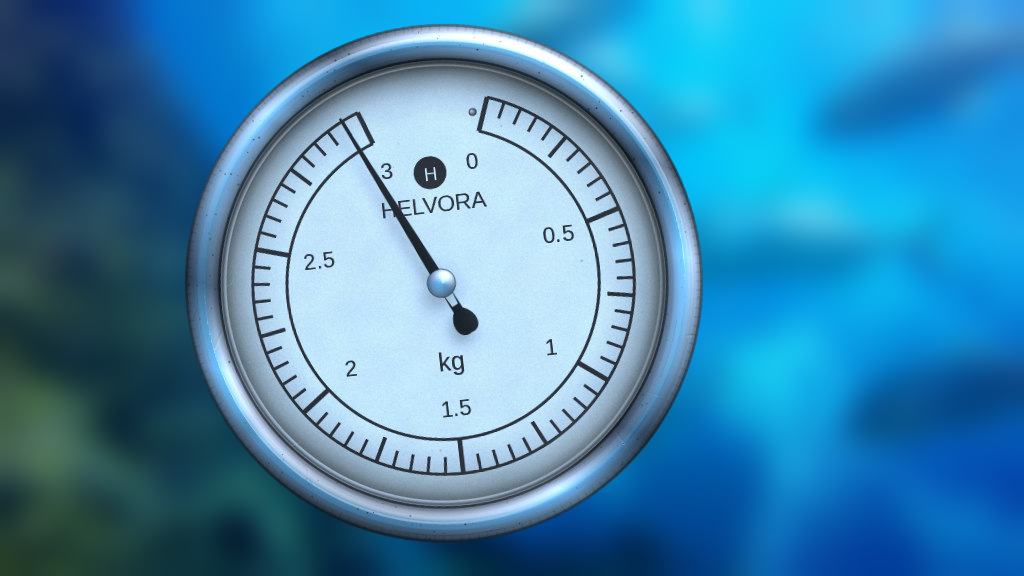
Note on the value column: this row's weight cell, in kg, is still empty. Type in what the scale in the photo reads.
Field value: 2.95 kg
